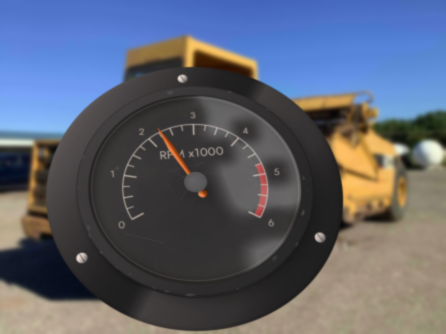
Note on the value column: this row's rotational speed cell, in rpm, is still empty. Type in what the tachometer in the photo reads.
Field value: 2250 rpm
